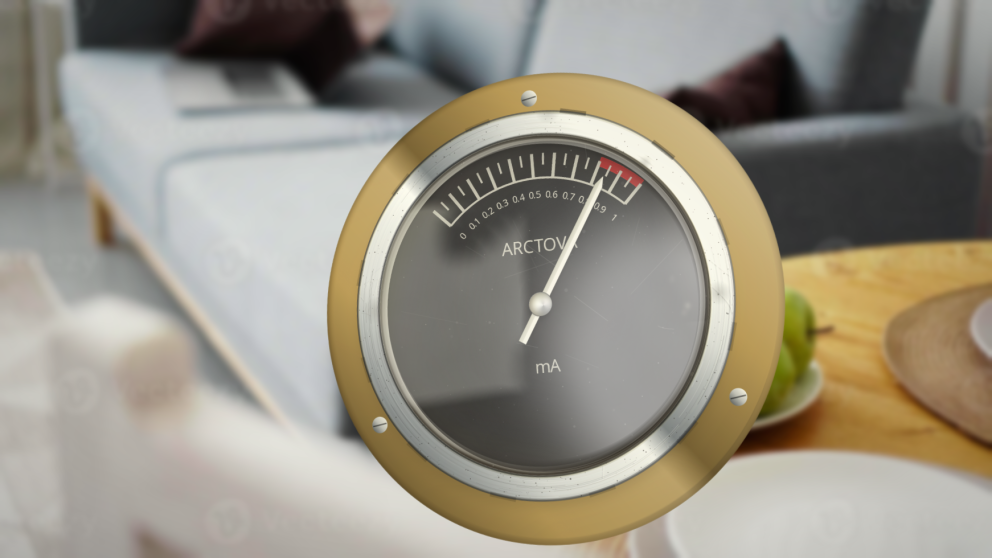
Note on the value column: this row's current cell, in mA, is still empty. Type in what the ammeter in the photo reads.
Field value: 0.85 mA
